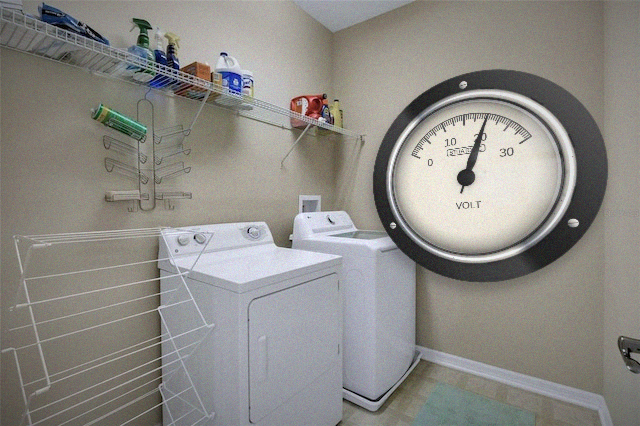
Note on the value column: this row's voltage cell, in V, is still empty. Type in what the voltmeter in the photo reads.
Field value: 20 V
